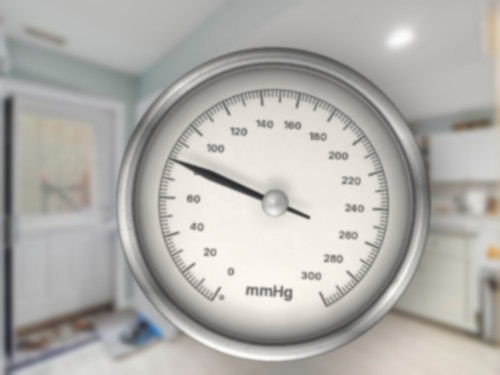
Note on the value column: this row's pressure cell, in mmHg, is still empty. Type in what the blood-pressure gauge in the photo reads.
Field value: 80 mmHg
